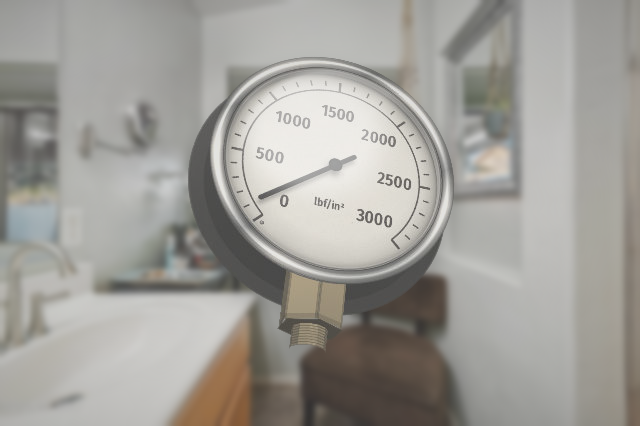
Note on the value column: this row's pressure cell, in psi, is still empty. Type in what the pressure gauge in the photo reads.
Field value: 100 psi
